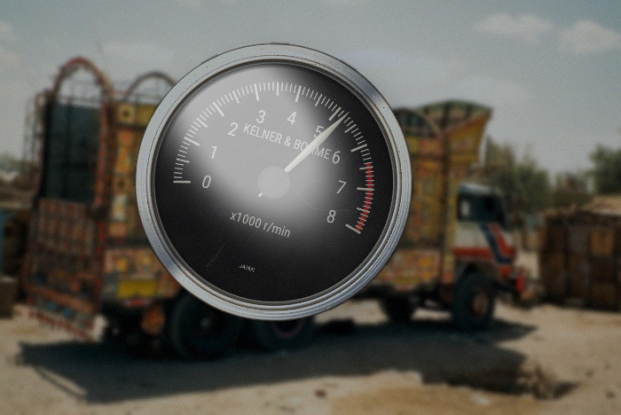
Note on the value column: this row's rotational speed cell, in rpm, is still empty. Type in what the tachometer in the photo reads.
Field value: 5200 rpm
